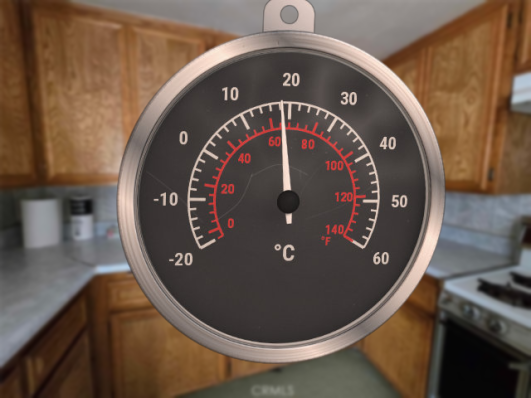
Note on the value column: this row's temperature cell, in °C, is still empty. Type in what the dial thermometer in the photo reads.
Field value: 18 °C
